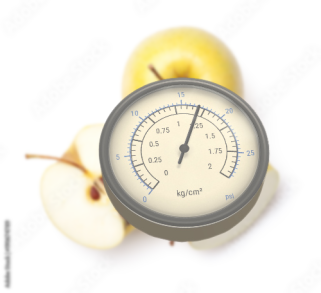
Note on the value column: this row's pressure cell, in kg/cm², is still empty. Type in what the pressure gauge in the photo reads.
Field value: 1.2 kg/cm²
